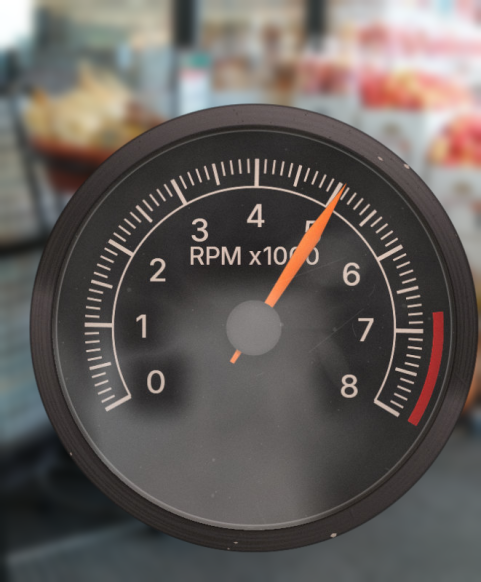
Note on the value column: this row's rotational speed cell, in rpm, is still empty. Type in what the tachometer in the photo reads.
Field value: 5050 rpm
